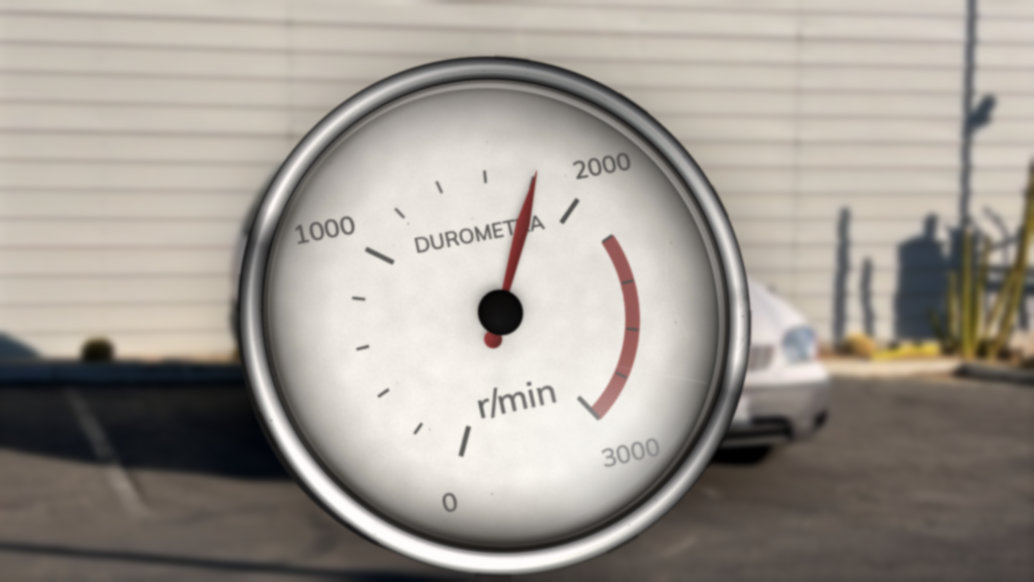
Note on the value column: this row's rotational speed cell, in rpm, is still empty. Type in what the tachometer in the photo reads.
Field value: 1800 rpm
